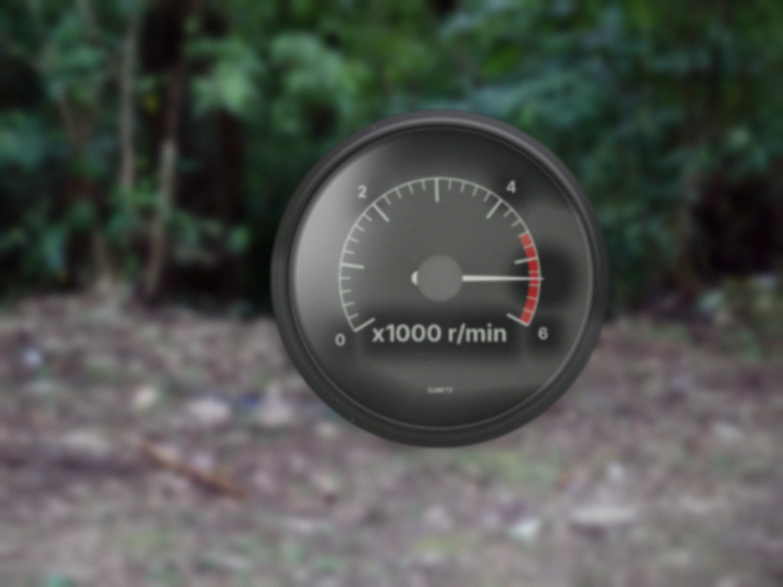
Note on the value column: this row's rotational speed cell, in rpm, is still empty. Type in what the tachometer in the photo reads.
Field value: 5300 rpm
